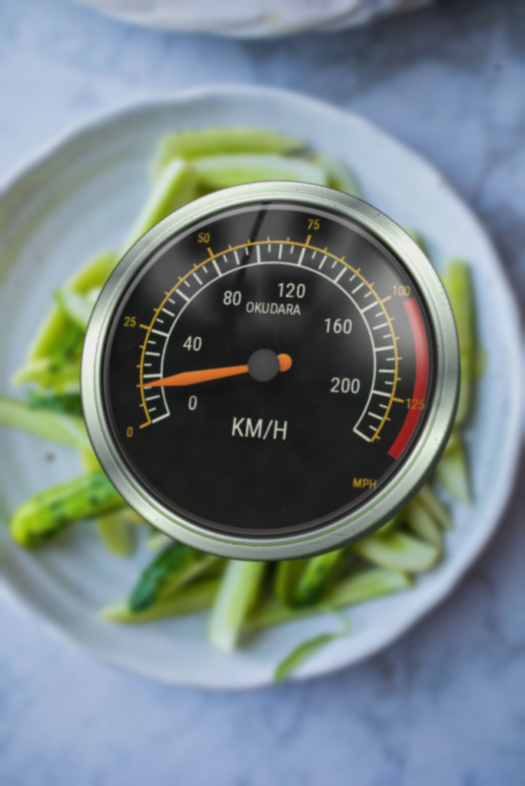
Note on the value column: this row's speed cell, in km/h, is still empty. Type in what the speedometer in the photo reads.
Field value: 15 km/h
